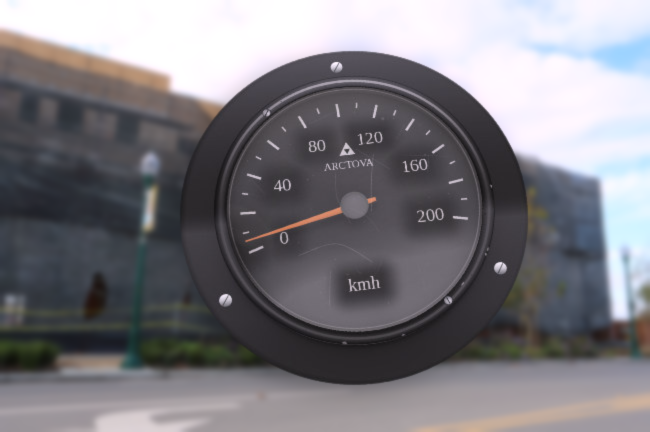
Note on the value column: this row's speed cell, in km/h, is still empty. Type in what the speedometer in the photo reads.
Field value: 5 km/h
